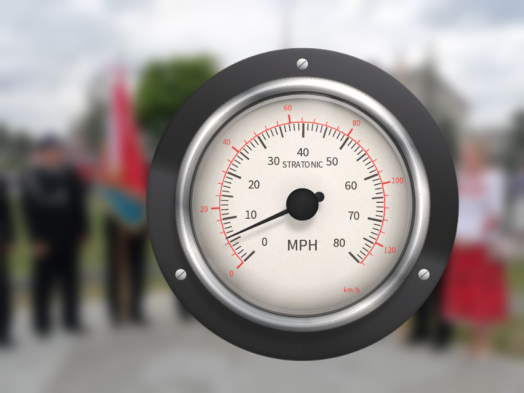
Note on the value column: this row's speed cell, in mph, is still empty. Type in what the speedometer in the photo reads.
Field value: 6 mph
